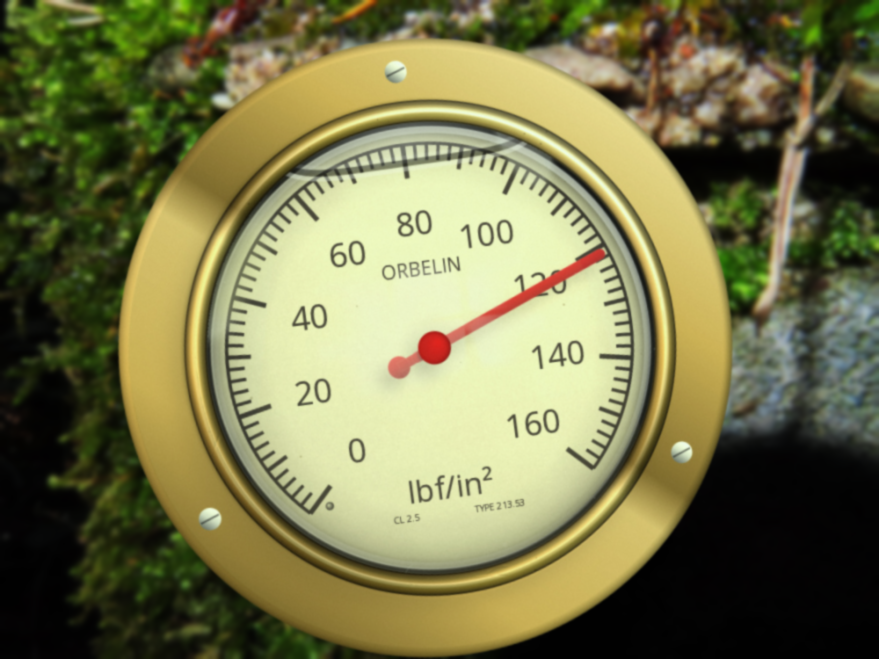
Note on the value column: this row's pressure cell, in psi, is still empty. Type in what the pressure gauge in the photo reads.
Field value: 121 psi
